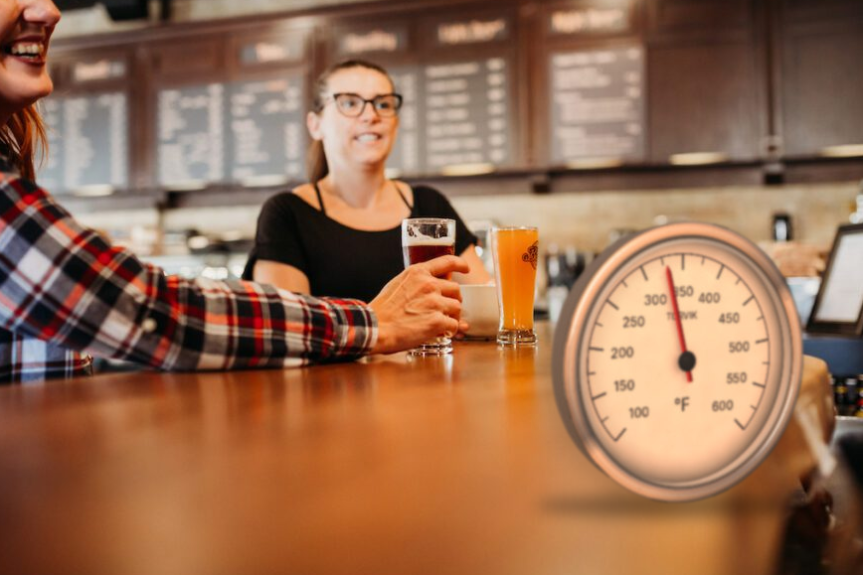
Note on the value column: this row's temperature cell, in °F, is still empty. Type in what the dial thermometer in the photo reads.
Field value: 325 °F
